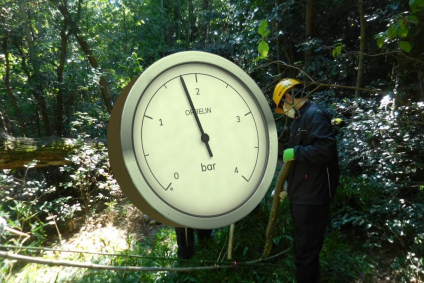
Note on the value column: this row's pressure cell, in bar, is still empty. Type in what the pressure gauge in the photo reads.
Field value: 1.75 bar
